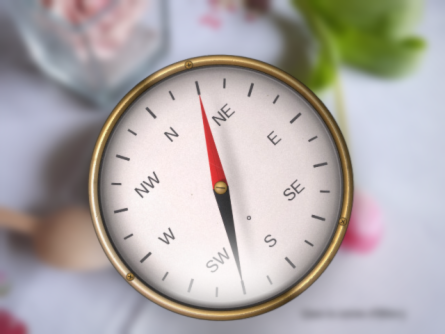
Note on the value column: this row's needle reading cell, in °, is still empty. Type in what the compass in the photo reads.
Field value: 30 °
